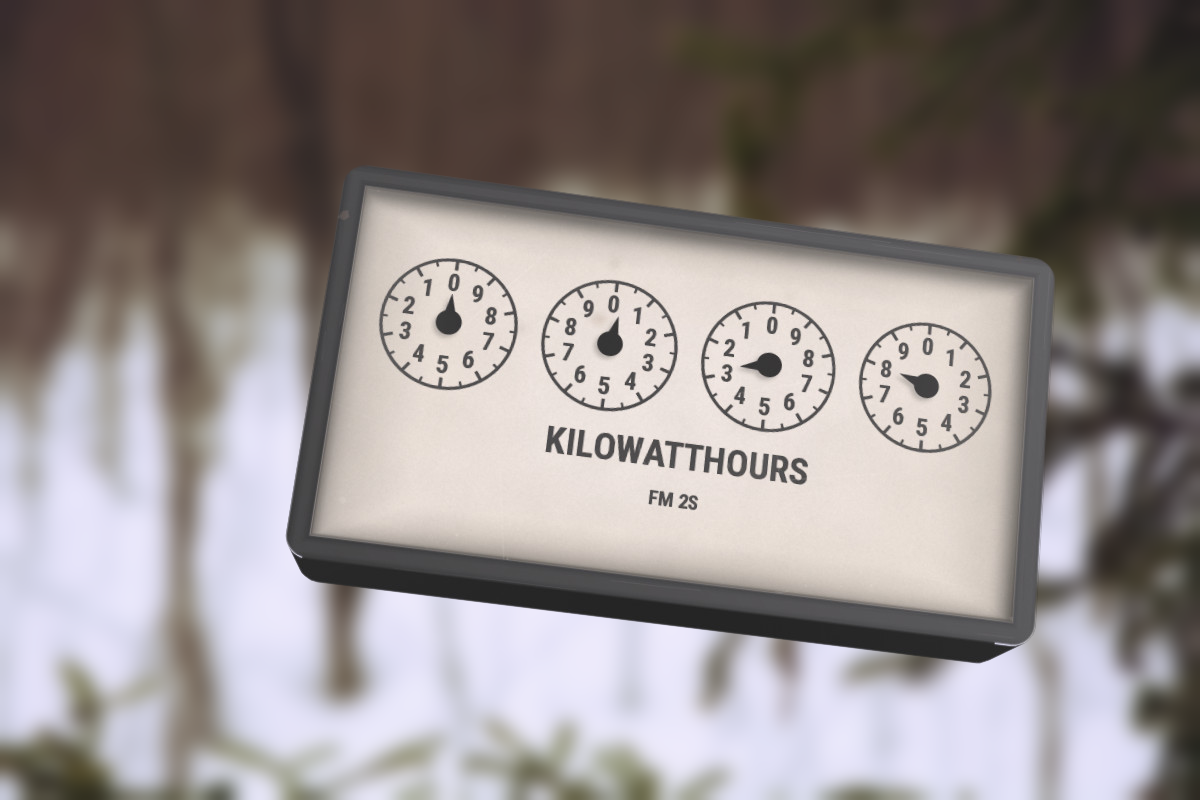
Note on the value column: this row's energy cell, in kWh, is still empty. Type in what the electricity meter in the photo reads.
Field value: 28 kWh
